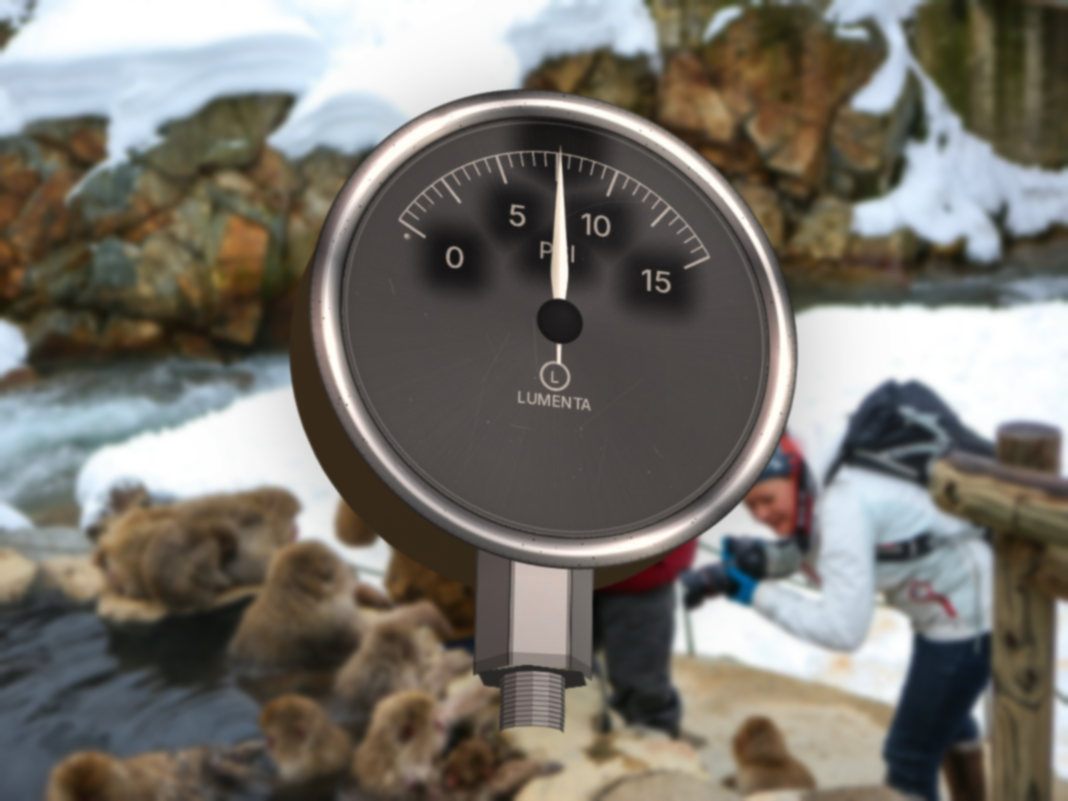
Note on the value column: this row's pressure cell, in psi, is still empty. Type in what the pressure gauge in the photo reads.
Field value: 7.5 psi
